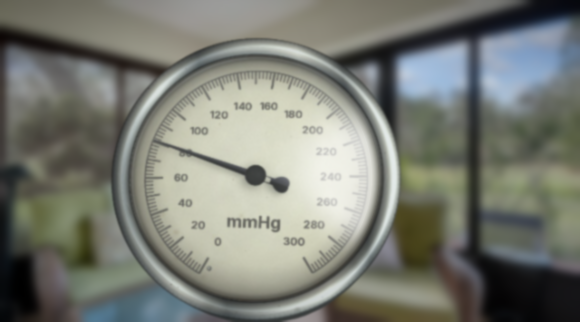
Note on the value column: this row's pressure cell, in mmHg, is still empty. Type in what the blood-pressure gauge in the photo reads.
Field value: 80 mmHg
